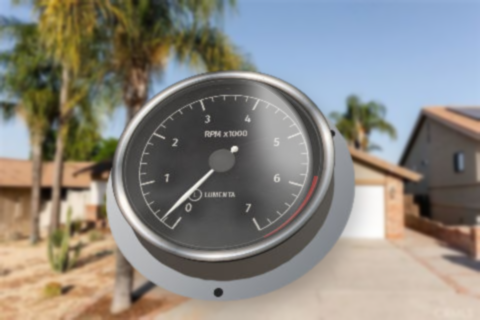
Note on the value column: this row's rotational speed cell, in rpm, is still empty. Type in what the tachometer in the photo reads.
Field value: 200 rpm
